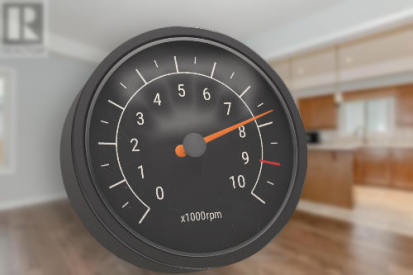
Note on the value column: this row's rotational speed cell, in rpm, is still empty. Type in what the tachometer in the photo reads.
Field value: 7750 rpm
